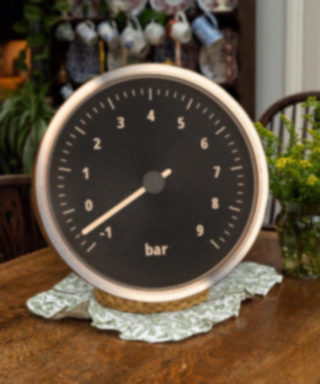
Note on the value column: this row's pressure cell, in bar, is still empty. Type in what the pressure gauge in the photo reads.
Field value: -0.6 bar
